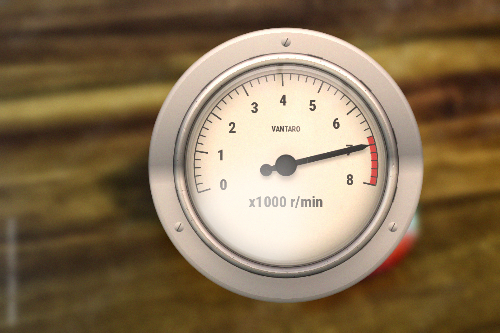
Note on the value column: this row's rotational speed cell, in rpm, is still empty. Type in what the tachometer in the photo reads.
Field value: 7000 rpm
